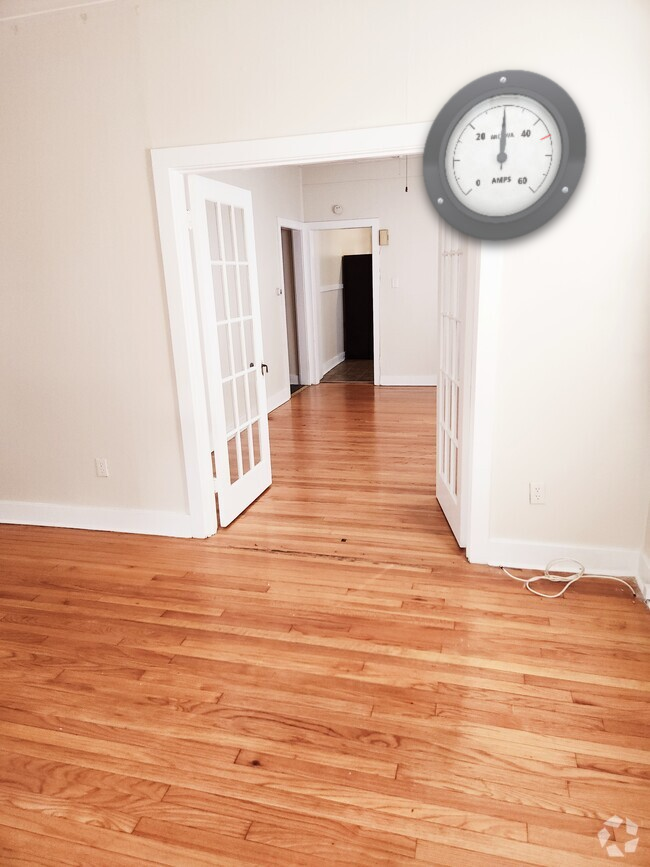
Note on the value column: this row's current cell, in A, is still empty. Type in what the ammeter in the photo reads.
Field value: 30 A
